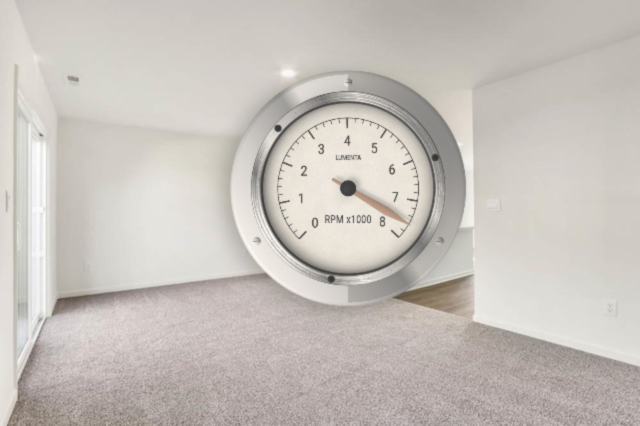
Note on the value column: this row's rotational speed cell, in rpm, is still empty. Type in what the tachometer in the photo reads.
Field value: 7600 rpm
